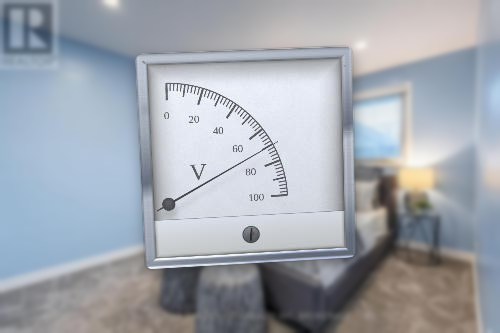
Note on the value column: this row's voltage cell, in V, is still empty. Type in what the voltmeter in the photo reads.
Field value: 70 V
